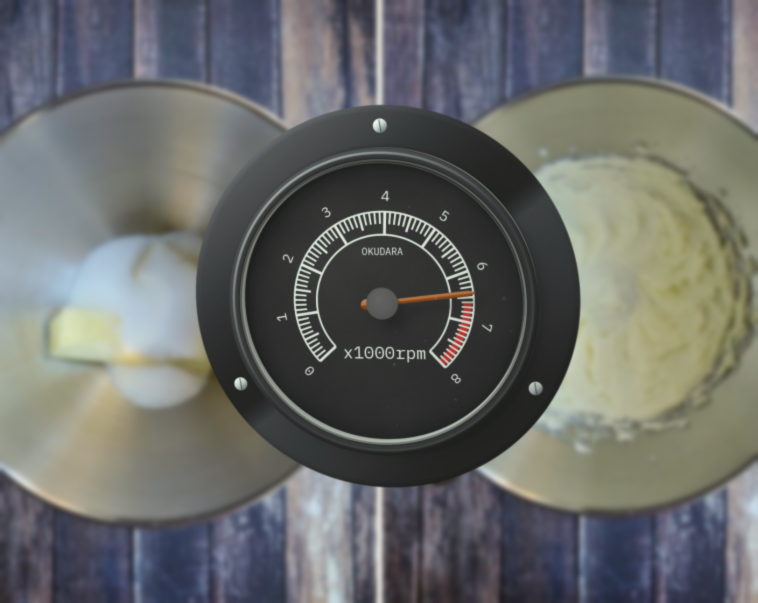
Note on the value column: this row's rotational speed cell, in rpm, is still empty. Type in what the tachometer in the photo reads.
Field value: 6400 rpm
